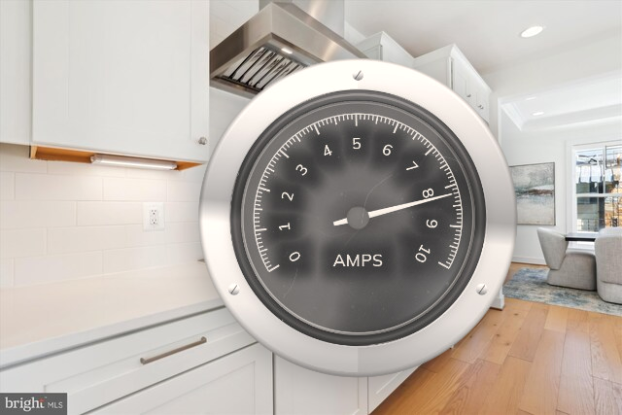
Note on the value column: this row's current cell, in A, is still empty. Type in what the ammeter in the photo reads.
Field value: 8.2 A
